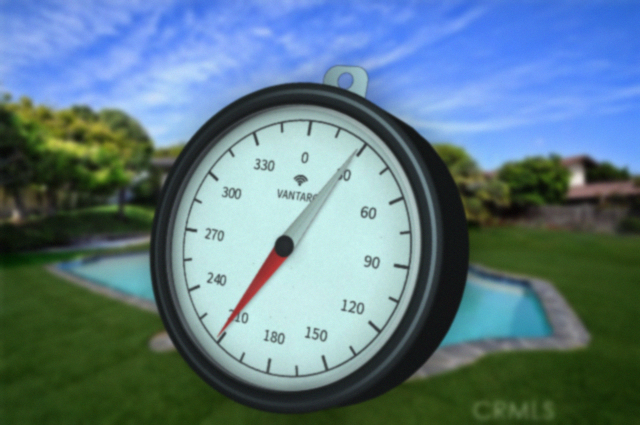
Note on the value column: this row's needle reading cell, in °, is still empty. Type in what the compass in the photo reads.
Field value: 210 °
